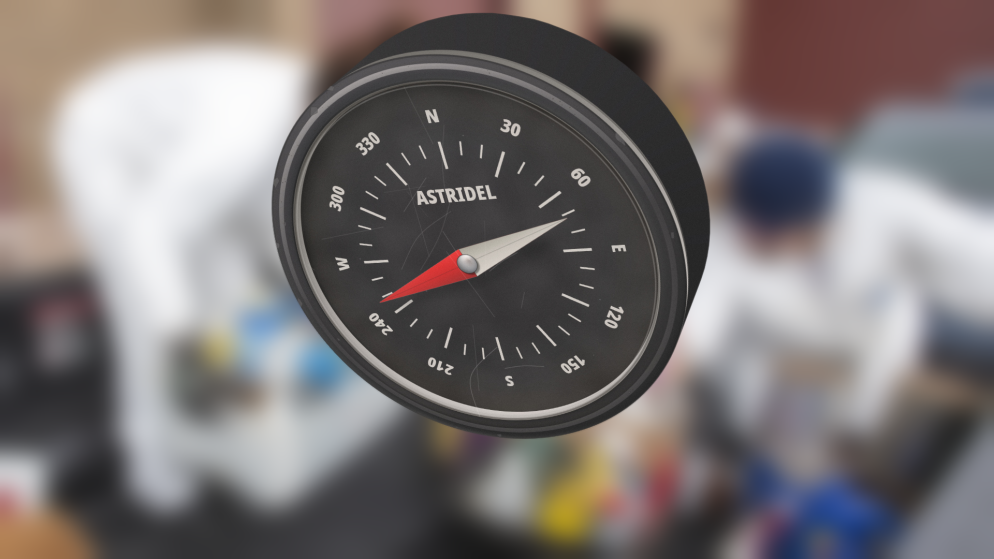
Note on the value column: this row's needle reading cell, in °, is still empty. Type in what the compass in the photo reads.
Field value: 250 °
